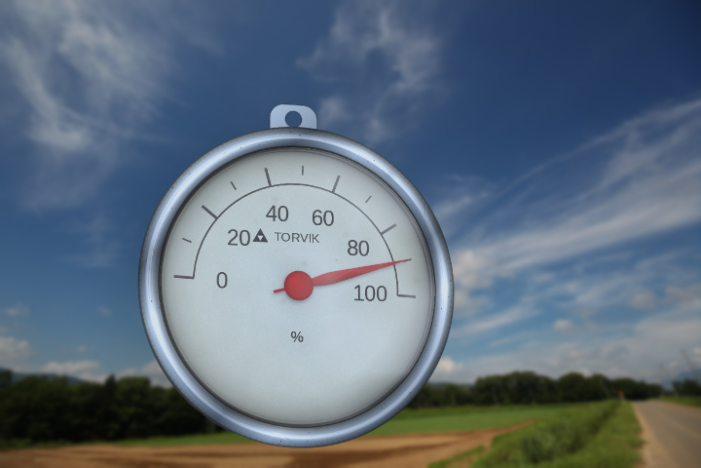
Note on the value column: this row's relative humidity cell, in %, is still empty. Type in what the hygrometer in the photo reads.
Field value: 90 %
